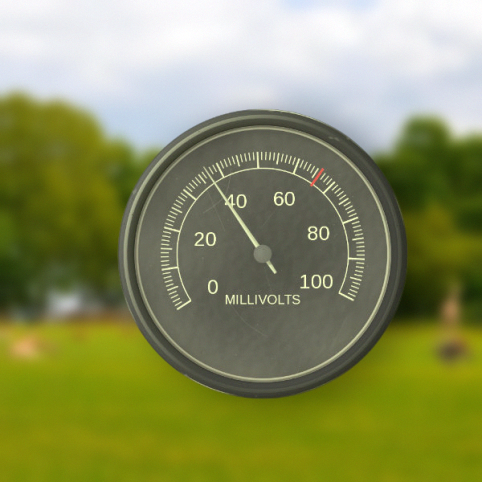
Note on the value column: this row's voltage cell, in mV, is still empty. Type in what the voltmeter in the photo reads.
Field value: 37 mV
